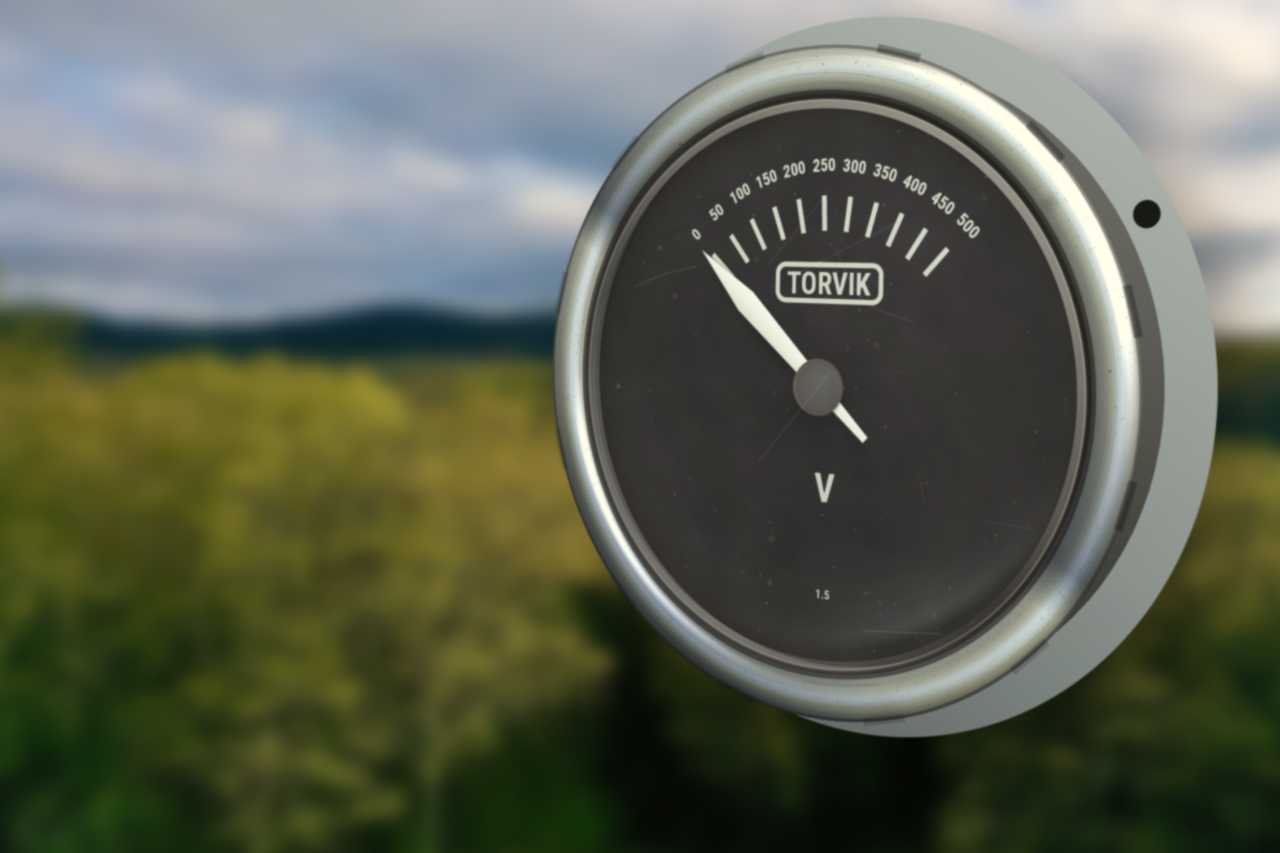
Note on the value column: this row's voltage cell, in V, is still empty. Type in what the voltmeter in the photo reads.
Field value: 0 V
